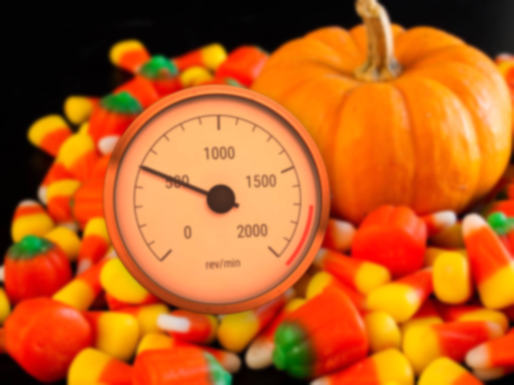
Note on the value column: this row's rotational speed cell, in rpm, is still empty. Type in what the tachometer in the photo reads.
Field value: 500 rpm
